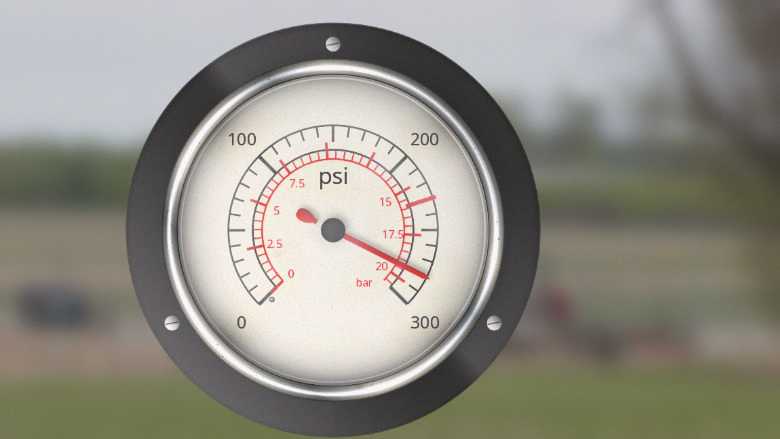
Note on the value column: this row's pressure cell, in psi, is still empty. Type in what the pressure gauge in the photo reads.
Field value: 280 psi
